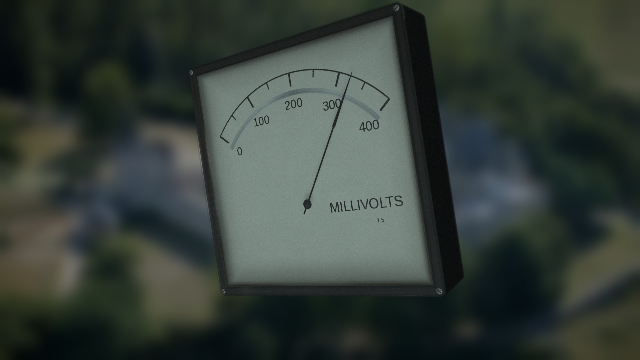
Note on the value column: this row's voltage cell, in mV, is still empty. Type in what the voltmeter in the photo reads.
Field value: 325 mV
